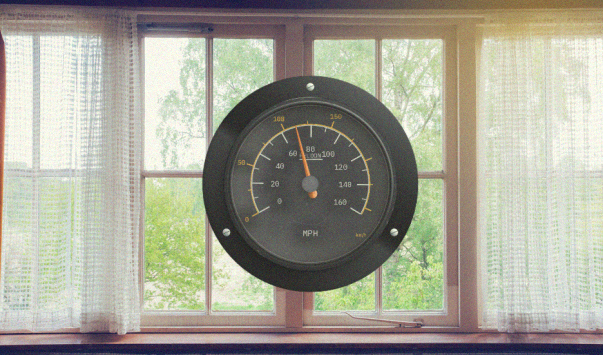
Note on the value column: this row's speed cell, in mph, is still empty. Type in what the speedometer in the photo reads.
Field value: 70 mph
